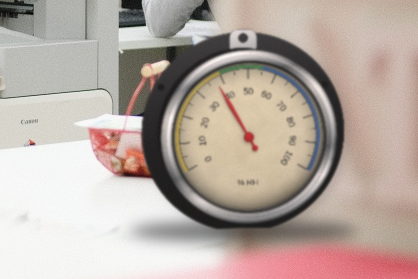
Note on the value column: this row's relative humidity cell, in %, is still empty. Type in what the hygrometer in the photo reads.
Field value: 37.5 %
